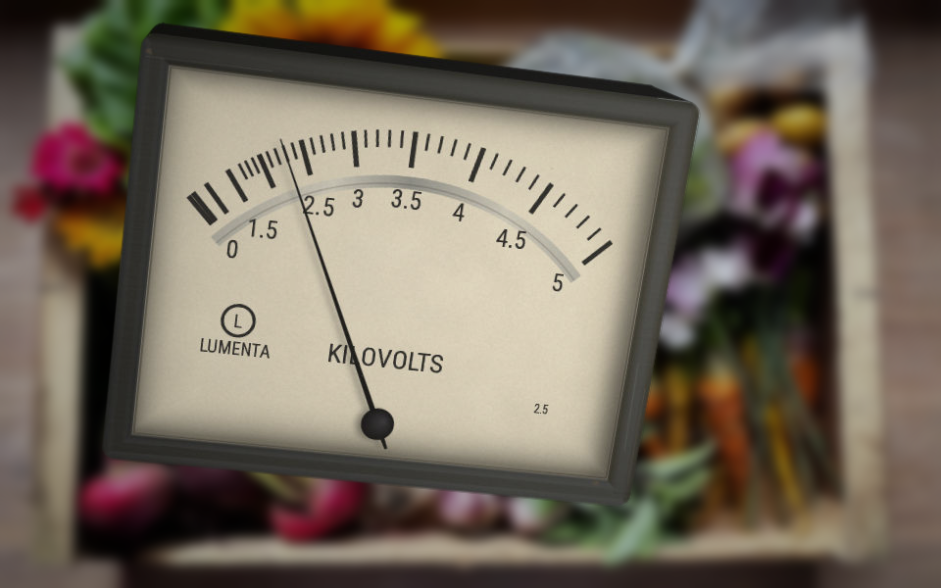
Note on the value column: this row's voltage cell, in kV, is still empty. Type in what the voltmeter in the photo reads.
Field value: 2.3 kV
